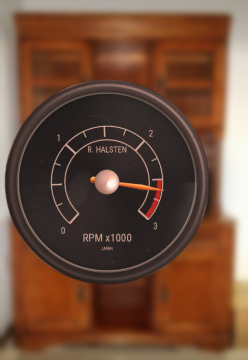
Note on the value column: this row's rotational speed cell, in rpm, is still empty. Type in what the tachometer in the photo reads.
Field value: 2625 rpm
